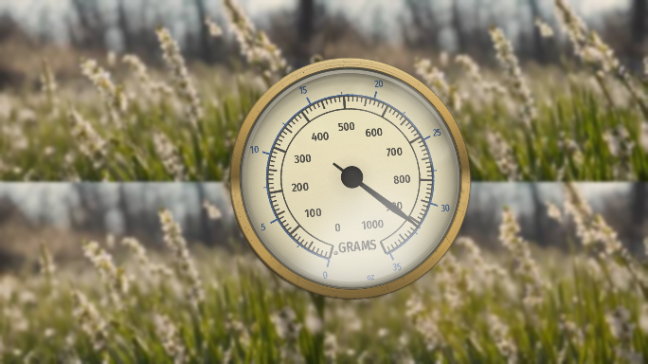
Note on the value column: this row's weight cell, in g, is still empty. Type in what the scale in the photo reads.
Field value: 910 g
